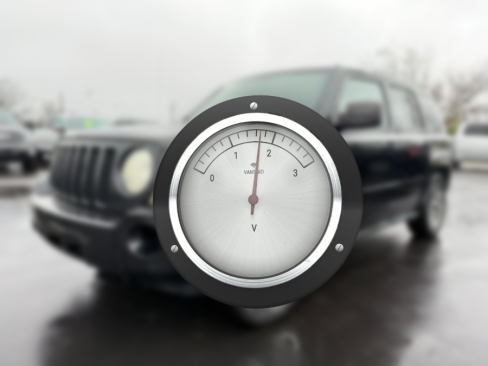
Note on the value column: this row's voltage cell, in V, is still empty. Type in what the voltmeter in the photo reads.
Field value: 1.7 V
